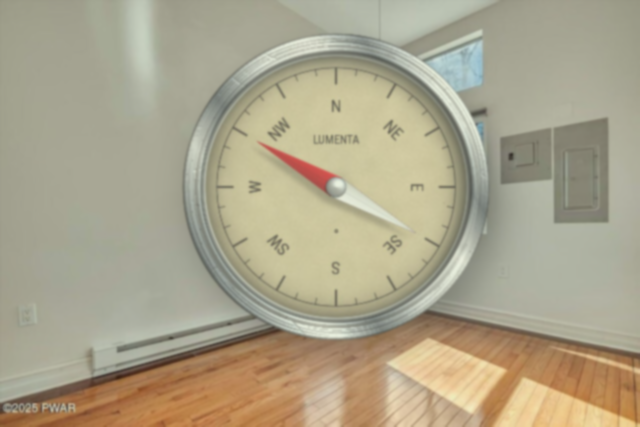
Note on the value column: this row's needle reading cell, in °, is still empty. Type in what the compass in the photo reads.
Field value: 300 °
